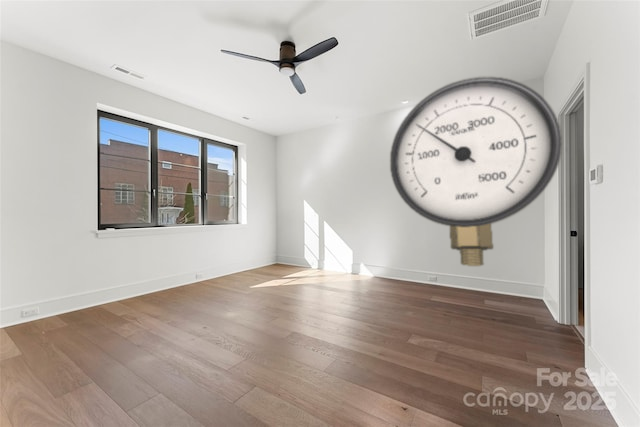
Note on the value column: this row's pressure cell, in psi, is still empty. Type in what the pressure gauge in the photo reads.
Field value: 1600 psi
